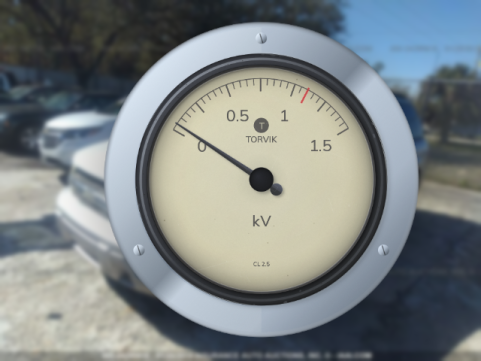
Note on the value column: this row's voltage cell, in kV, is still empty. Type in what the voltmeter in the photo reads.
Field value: 0.05 kV
